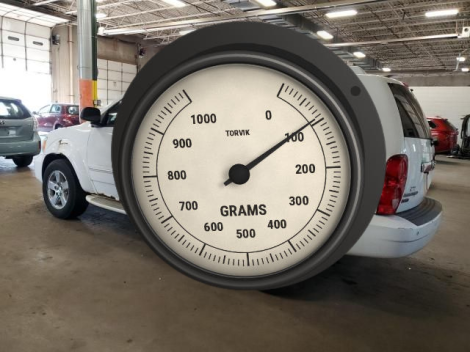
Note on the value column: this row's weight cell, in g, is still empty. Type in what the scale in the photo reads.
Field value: 90 g
